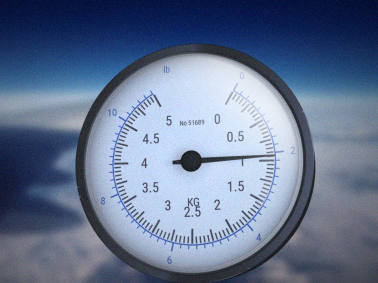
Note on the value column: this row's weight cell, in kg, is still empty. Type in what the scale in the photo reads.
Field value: 0.95 kg
